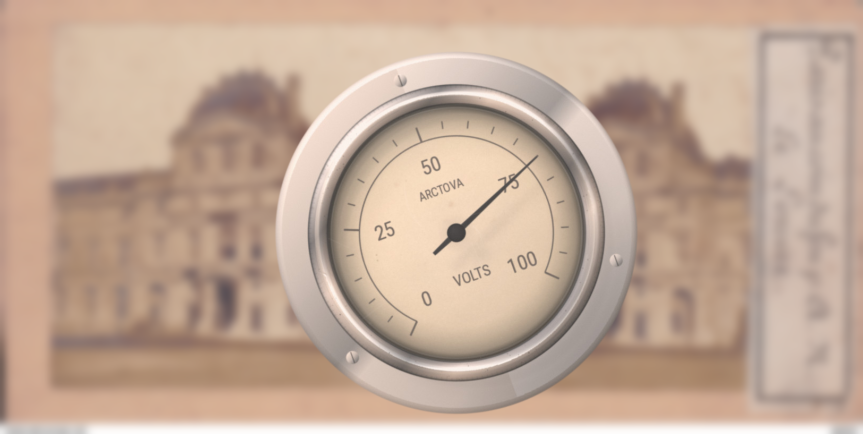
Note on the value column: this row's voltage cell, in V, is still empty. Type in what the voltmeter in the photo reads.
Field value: 75 V
